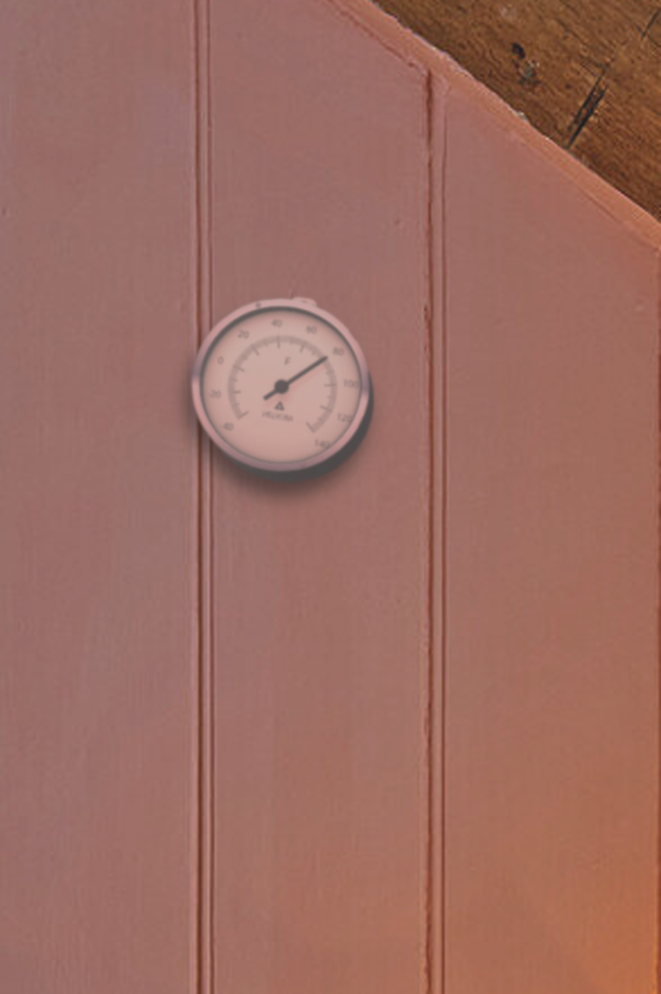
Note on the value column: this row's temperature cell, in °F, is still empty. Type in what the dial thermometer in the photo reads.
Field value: 80 °F
